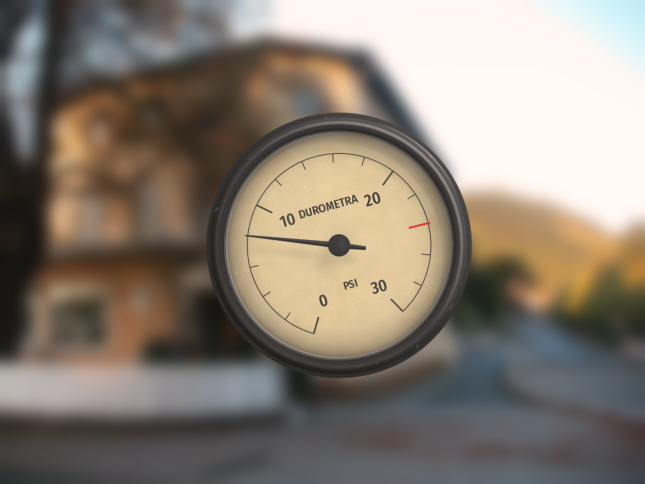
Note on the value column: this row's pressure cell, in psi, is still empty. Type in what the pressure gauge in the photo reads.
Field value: 8 psi
